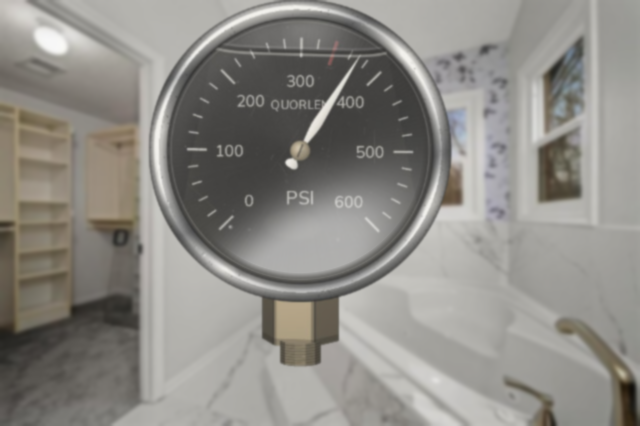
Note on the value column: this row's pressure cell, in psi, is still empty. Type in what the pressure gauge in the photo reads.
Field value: 370 psi
